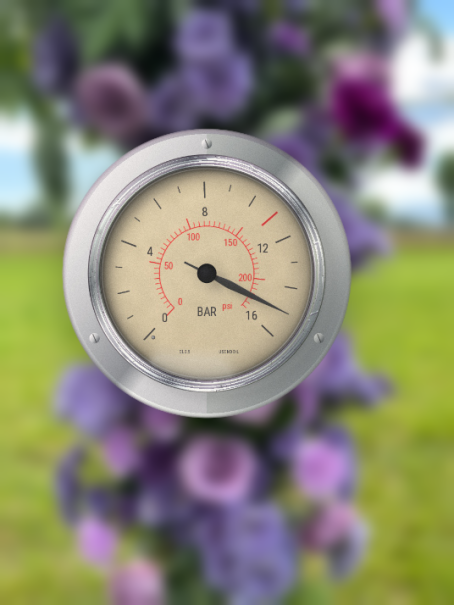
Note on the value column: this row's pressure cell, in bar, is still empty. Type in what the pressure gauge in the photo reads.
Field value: 15 bar
